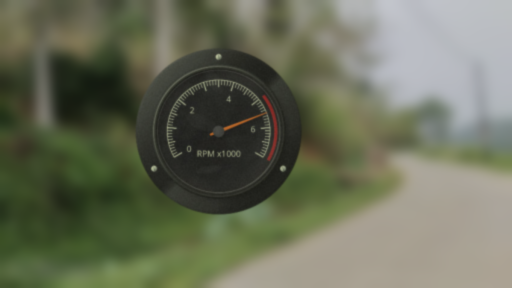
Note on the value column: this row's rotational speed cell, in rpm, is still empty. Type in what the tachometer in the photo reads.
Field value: 5500 rpm
